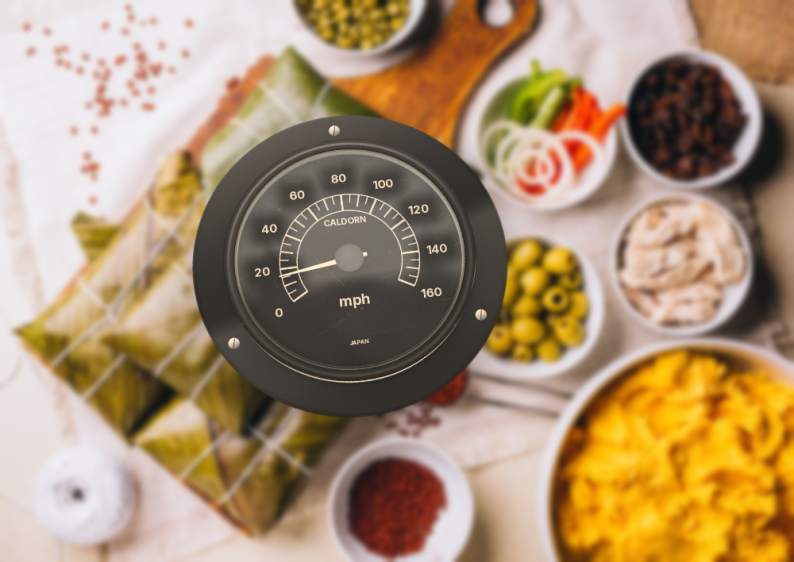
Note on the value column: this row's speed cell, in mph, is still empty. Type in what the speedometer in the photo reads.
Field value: 15 mph
